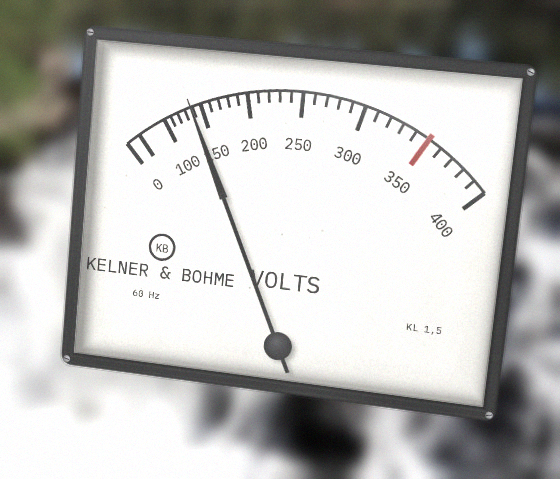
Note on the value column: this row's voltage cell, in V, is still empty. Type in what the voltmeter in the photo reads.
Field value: 140 V
